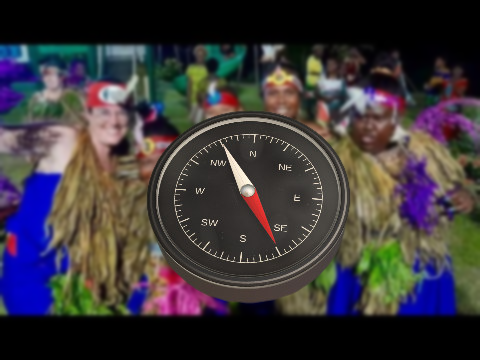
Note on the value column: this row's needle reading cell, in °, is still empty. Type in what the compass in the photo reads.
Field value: 150 °
